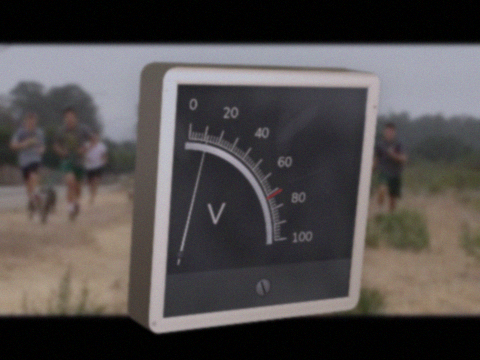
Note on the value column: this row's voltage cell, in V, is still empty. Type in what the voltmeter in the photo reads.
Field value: 10 V
